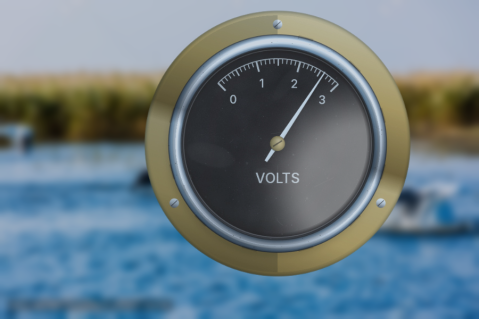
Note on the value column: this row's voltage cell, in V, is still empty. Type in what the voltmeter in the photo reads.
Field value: 2.6 V
